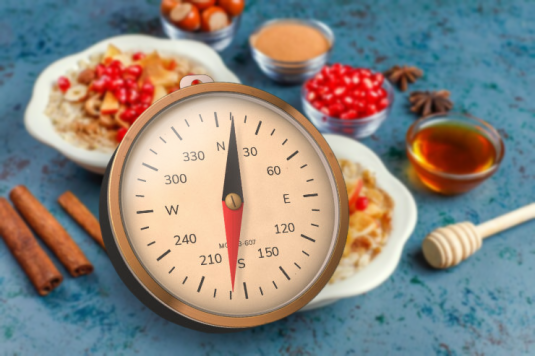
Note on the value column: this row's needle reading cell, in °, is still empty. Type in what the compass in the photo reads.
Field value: 190 °
